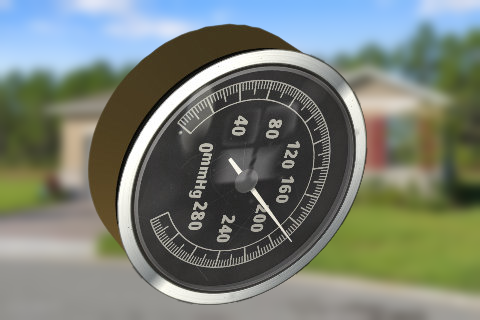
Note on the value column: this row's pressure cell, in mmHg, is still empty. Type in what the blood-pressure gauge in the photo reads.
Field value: 190 mmHg
